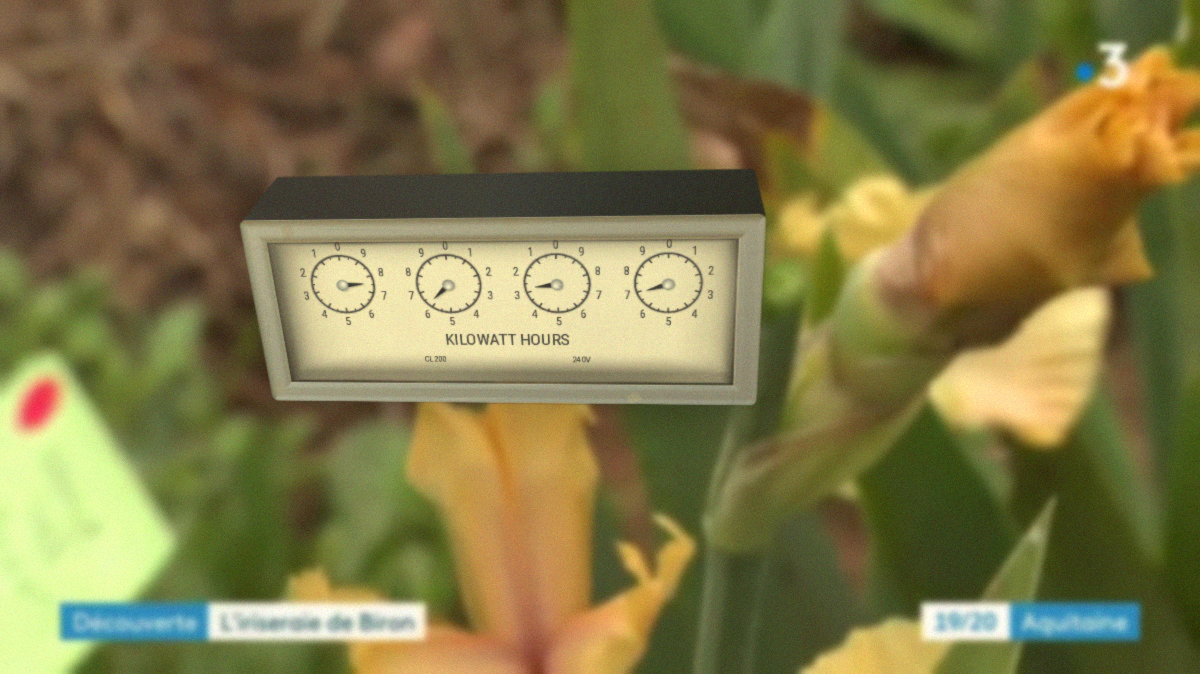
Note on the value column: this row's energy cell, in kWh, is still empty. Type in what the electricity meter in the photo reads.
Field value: 7627 kWh
